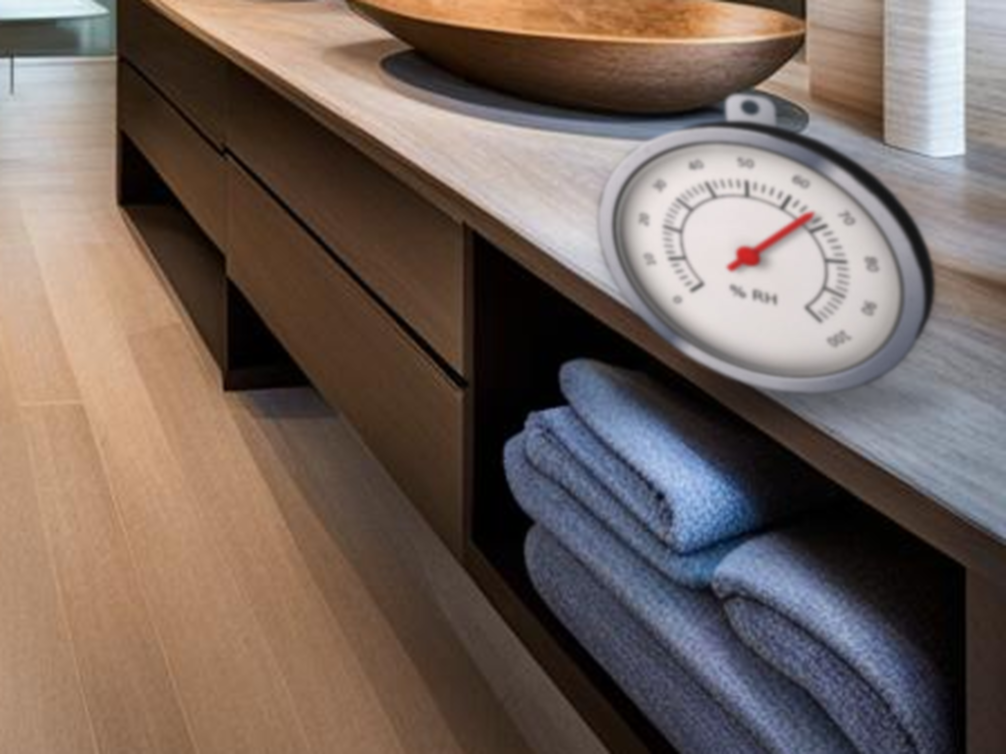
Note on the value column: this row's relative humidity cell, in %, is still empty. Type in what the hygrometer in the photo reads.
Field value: 66 %
